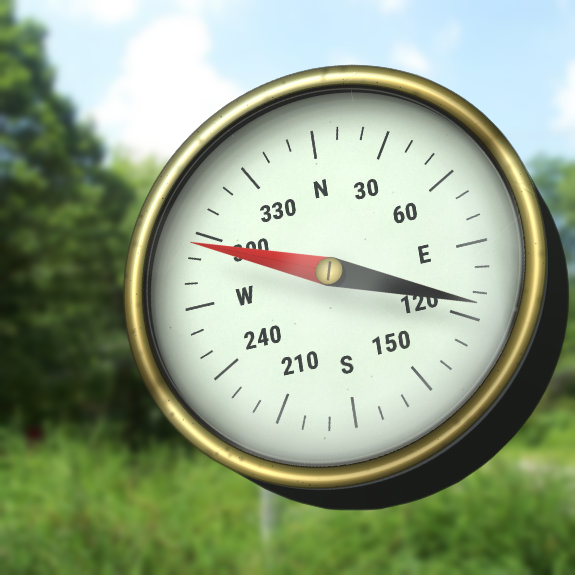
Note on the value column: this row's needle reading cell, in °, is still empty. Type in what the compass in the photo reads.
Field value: 295 °
